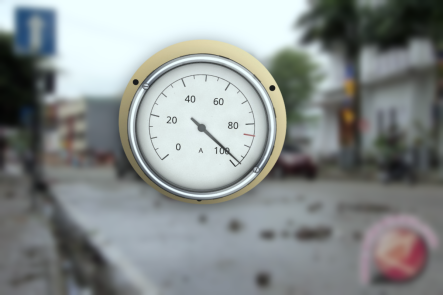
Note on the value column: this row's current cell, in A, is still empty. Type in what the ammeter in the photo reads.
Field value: 97.5 A
